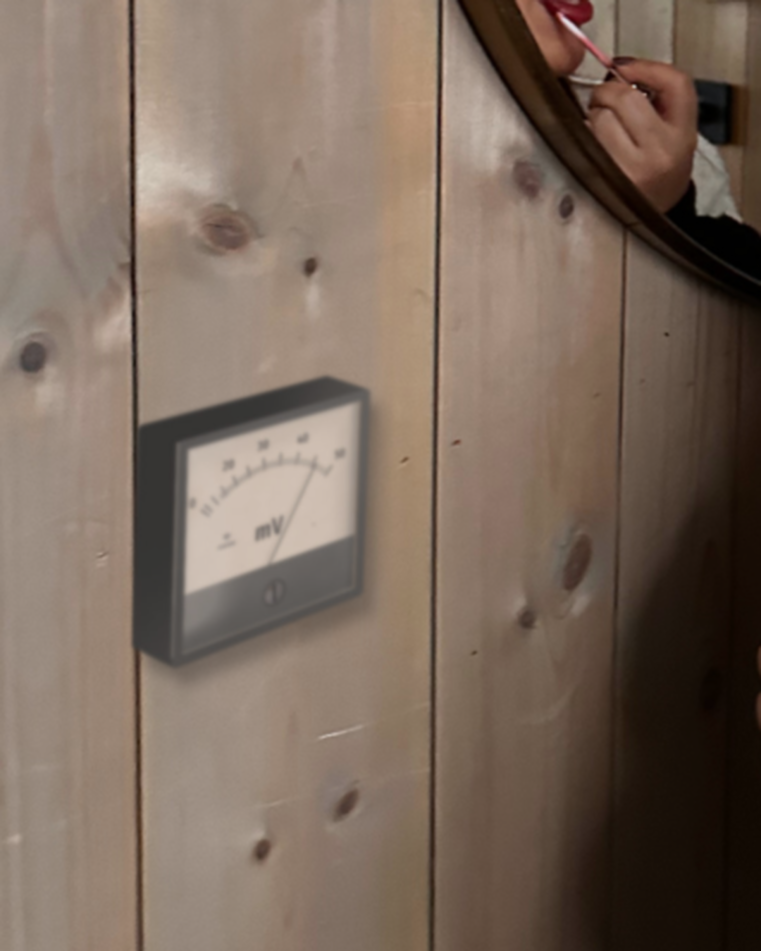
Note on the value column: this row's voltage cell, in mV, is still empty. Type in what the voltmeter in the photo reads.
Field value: 45 mV
